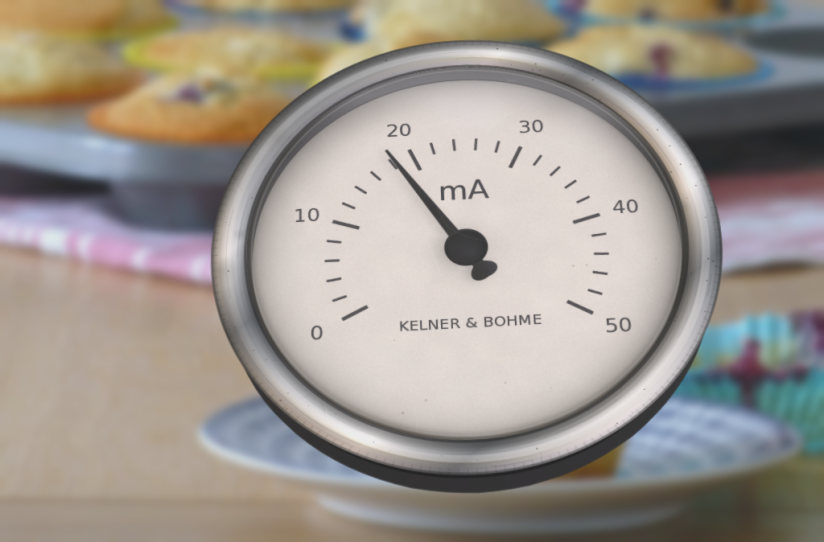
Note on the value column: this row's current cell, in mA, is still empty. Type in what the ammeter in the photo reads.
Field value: 18 mA
